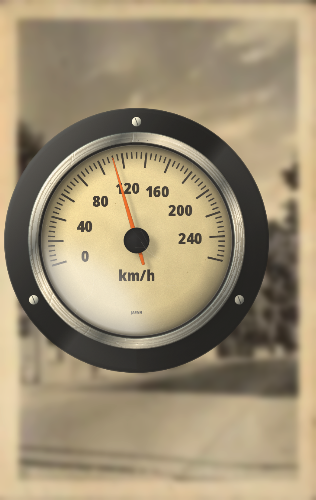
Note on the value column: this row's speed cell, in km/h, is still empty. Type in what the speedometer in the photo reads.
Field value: 112 km/h
